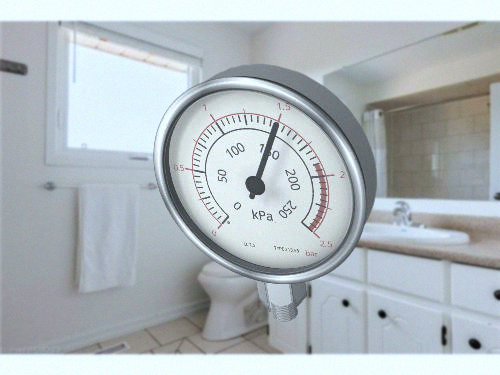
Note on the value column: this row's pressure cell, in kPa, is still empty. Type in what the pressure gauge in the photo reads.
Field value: 150 kPa
